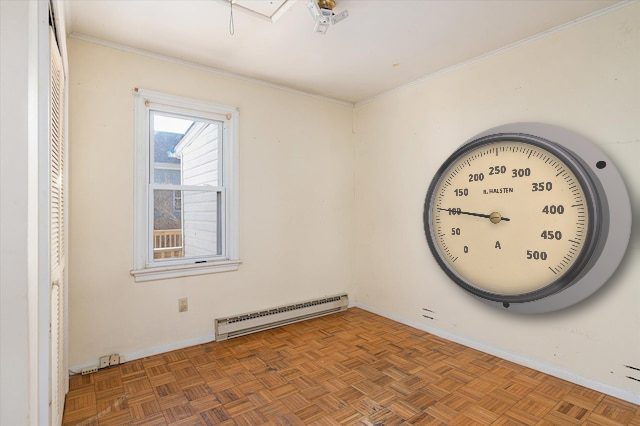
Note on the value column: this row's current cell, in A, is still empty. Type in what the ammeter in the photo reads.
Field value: 100 A
